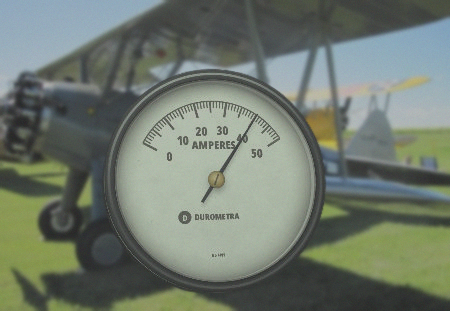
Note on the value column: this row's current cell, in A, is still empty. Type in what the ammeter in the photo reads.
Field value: 40 A
